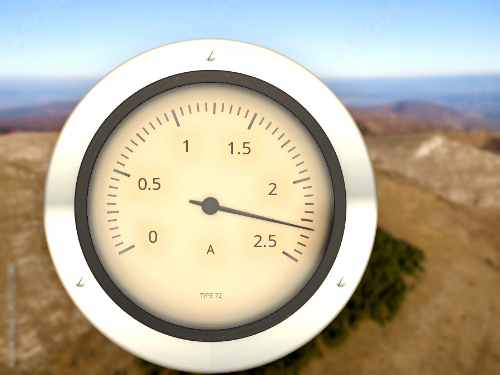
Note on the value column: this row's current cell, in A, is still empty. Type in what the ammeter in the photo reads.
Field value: 2.3 A
